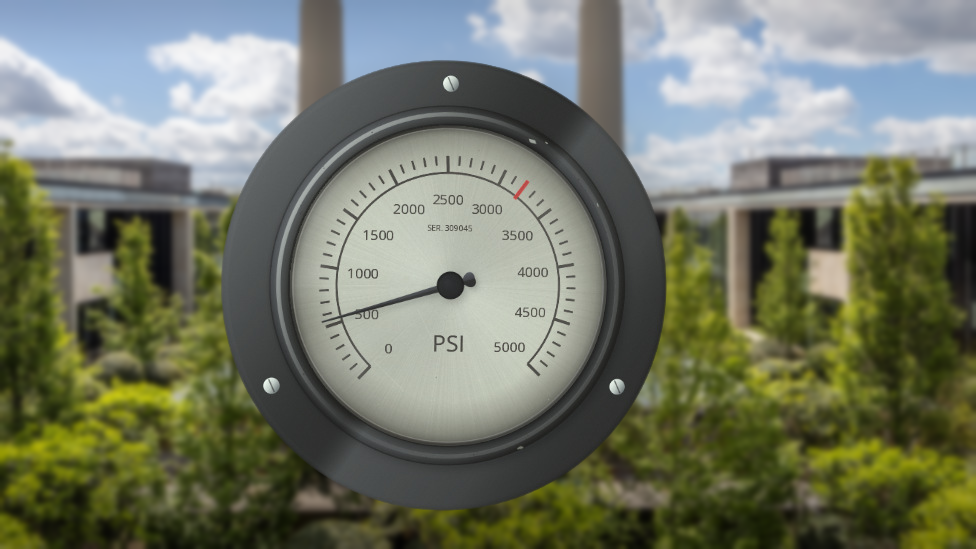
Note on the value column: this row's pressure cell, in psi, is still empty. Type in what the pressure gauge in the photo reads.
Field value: 550 psi
